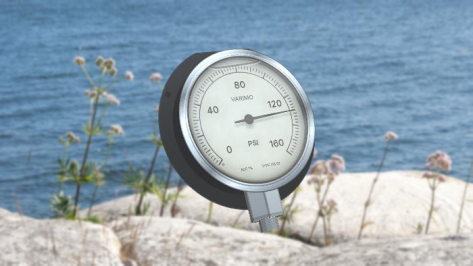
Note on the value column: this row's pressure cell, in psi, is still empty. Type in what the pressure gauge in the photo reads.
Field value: 130 psi
